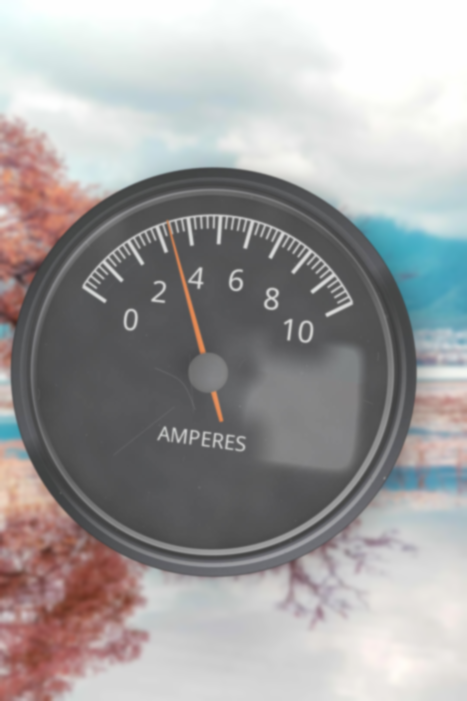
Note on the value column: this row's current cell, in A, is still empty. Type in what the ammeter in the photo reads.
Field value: 3.4 A
